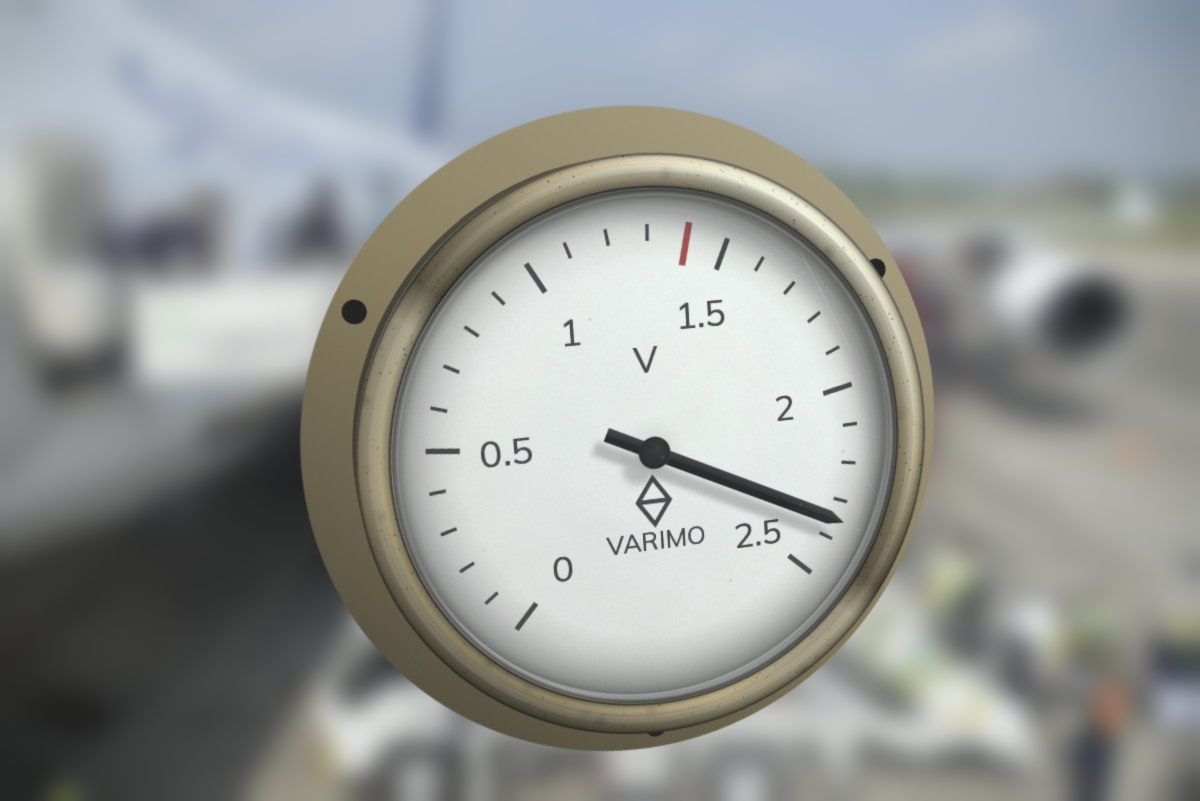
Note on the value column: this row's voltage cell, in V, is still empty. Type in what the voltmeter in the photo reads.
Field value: 2.35 V
